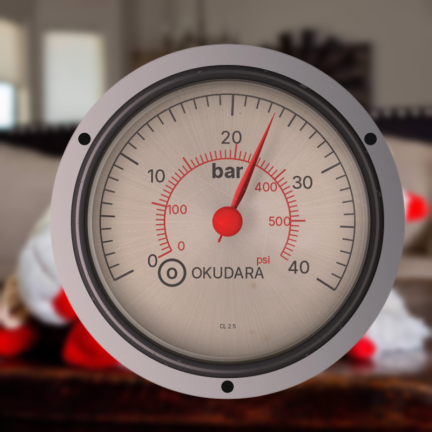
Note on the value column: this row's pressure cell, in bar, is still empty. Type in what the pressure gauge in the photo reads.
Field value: 23.5 bar
